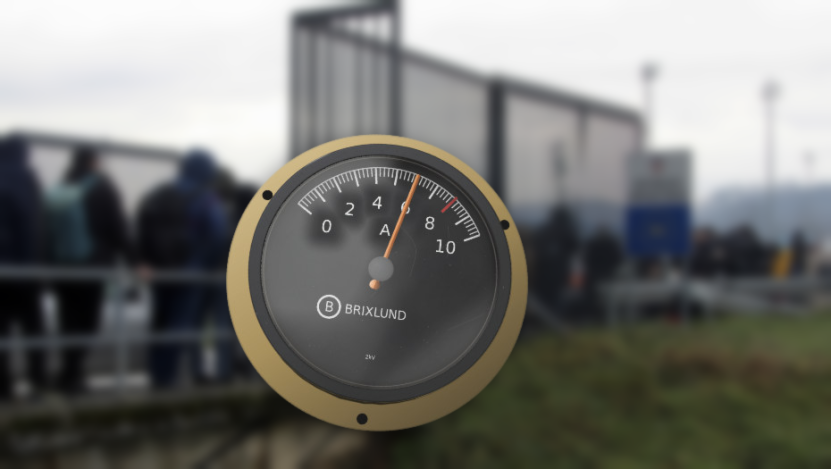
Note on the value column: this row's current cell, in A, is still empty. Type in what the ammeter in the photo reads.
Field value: 6 A
